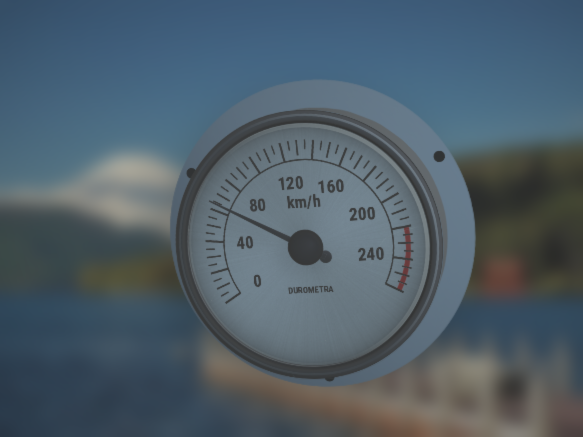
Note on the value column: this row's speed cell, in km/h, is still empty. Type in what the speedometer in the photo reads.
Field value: 65 km/h
